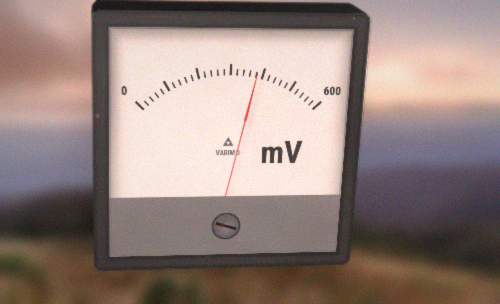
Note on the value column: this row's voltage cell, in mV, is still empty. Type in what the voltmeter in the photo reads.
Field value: 380 mV
